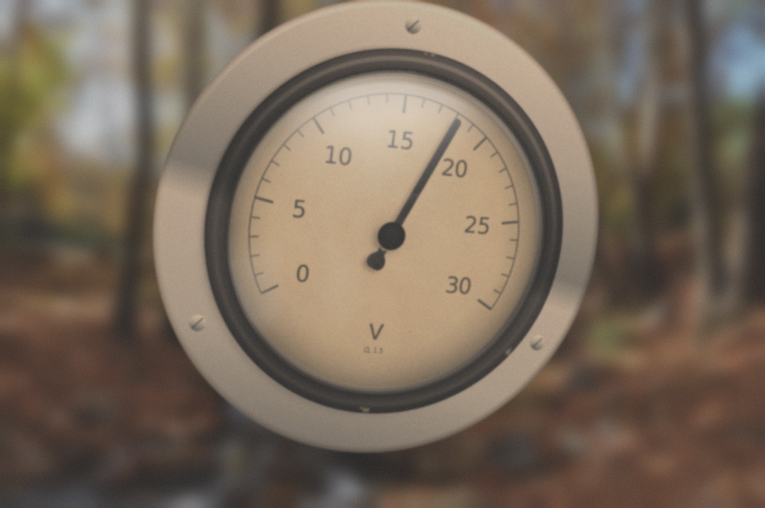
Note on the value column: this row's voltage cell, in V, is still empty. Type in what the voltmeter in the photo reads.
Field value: 18 V
